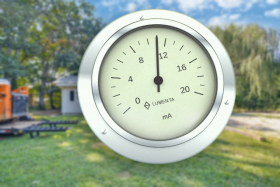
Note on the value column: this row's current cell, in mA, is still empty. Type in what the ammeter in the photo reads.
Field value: 11 mA
